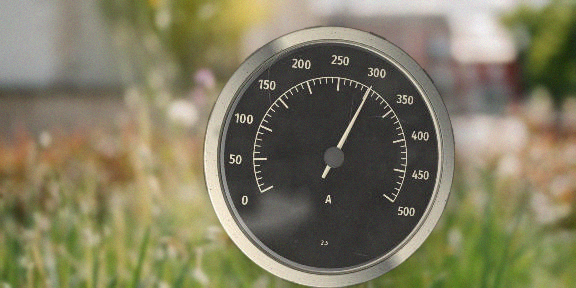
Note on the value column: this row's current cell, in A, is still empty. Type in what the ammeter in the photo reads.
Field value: 300 A
